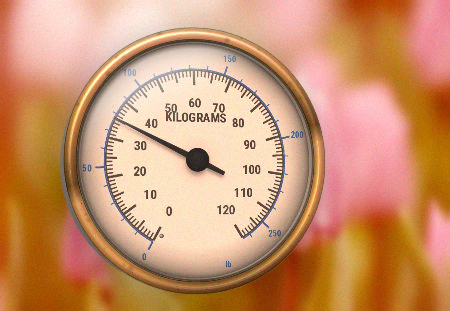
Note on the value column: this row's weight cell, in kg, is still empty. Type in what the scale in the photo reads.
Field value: 35 kg
